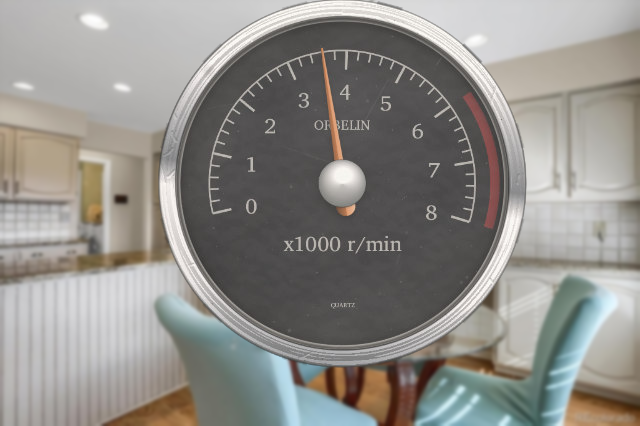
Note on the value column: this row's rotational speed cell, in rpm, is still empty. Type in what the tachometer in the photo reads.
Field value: 3600 rpm
